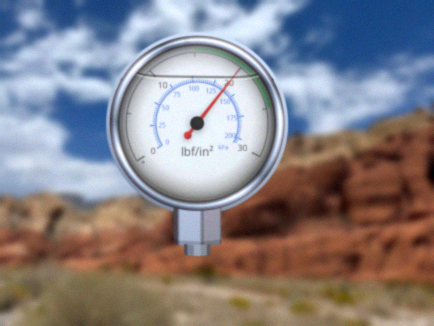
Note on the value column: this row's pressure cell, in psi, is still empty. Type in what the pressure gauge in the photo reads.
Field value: 20 psi
